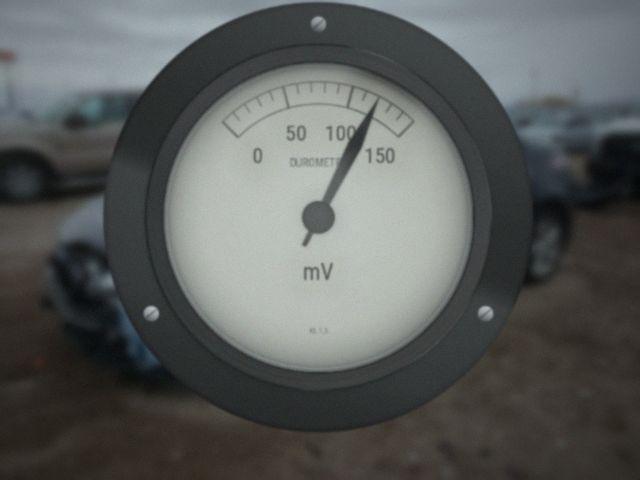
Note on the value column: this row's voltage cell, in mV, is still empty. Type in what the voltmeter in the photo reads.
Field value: 120 mV
